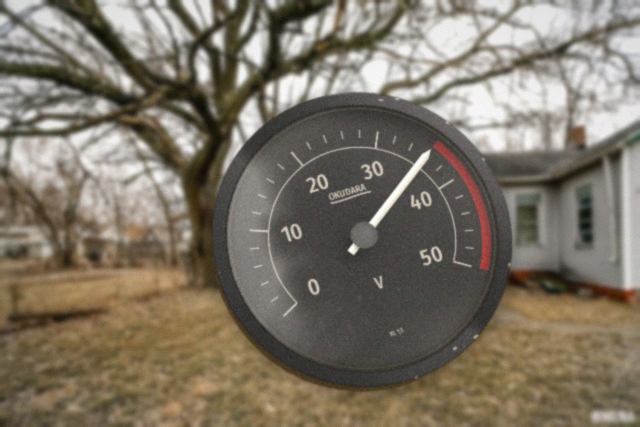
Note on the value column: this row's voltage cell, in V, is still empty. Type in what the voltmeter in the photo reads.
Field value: 36 V
